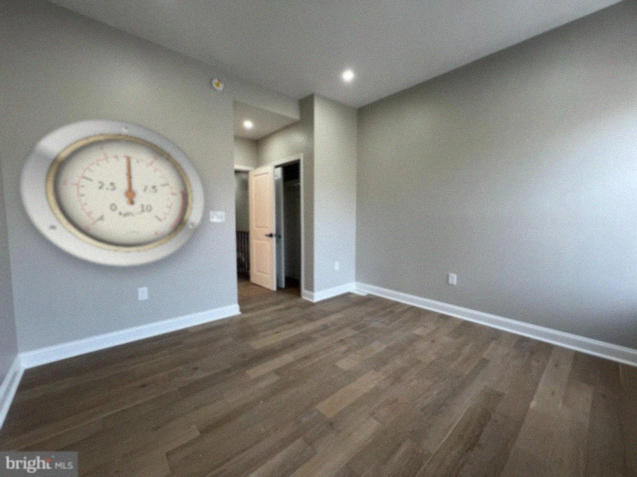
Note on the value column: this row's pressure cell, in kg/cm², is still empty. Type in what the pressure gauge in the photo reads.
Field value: 5 kg/cm²
